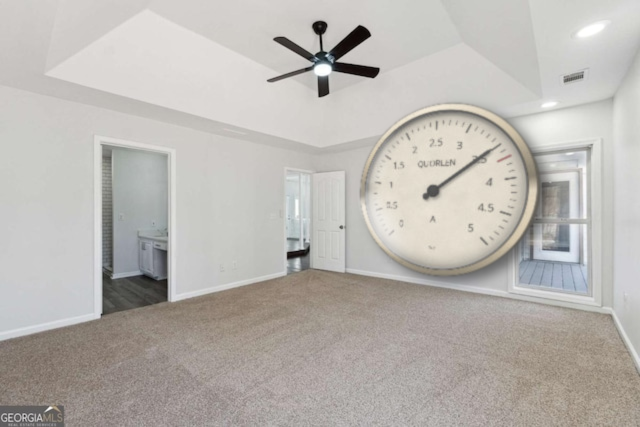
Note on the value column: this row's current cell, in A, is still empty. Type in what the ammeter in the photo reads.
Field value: 3.5 A
